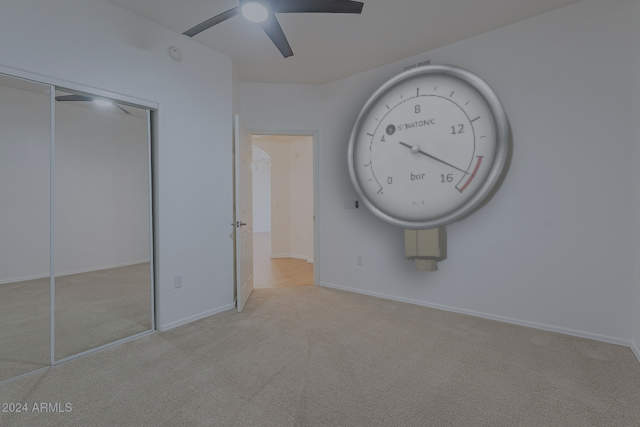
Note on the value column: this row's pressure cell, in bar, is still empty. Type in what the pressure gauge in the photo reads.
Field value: 15 bar
